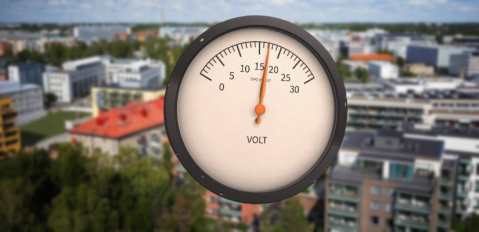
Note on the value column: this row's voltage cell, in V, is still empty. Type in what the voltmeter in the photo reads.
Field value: 17 V
